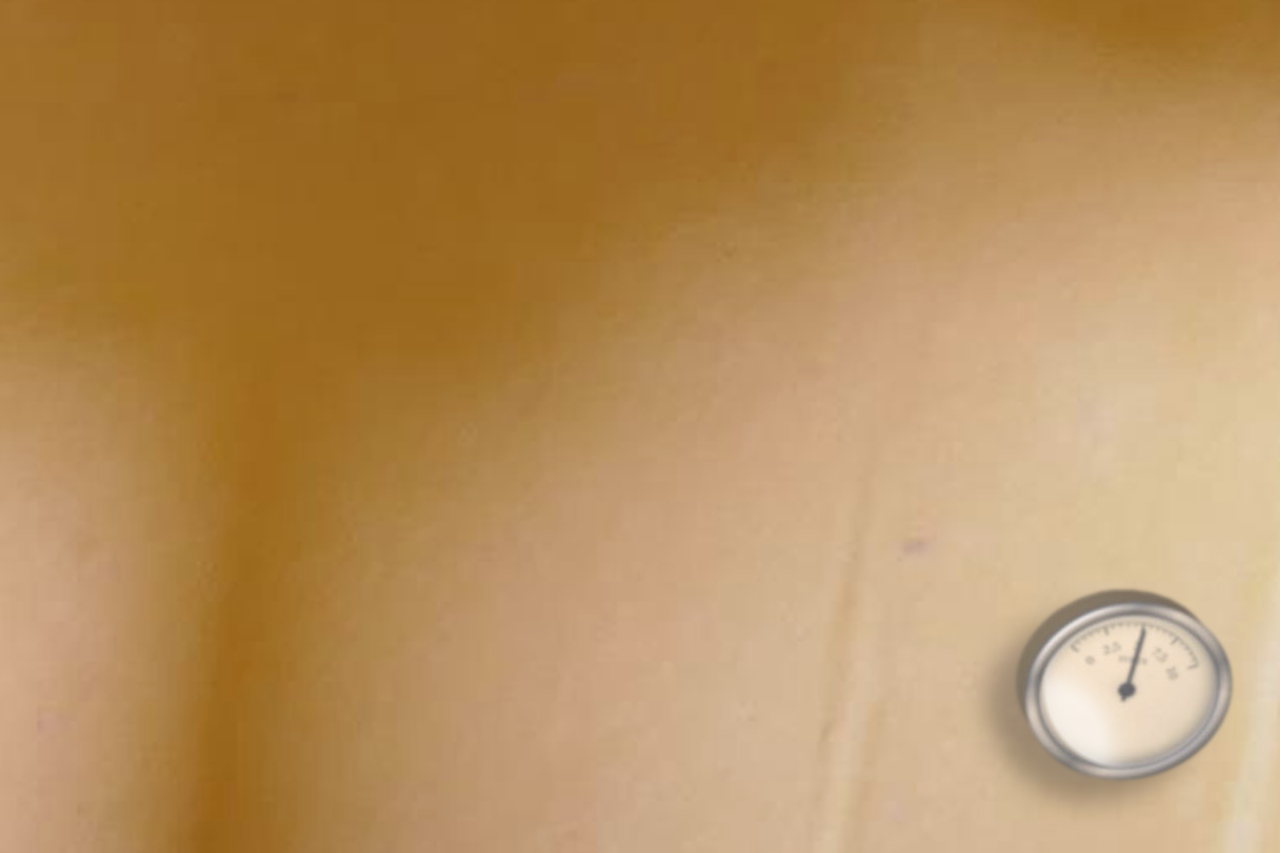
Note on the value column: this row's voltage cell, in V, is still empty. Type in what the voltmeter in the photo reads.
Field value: 5 V
